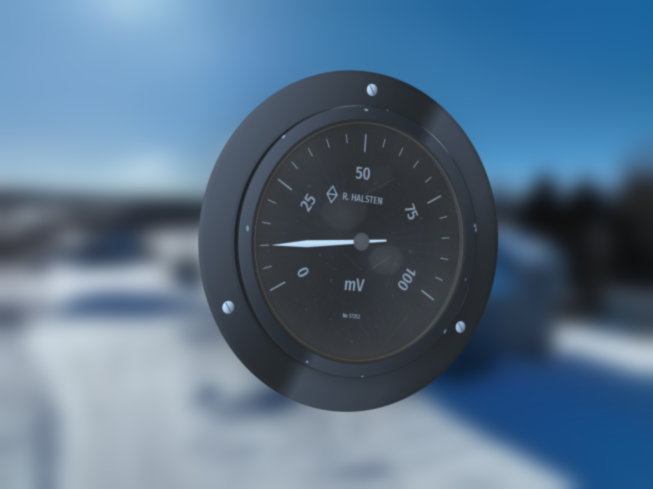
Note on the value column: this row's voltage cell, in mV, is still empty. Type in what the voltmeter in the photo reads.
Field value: 10 mV
